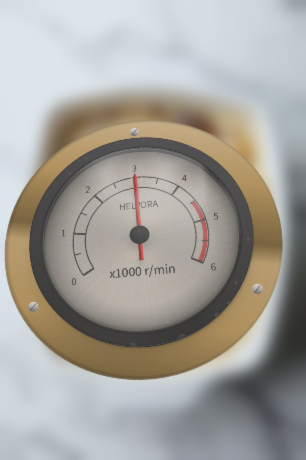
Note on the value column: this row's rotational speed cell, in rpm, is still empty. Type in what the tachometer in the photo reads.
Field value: 3000 rpm
